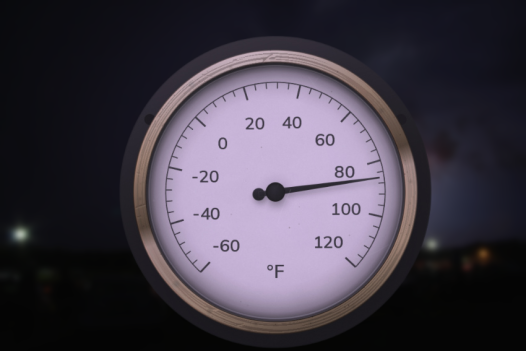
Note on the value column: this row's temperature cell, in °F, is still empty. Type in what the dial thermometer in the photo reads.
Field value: 86 °F
